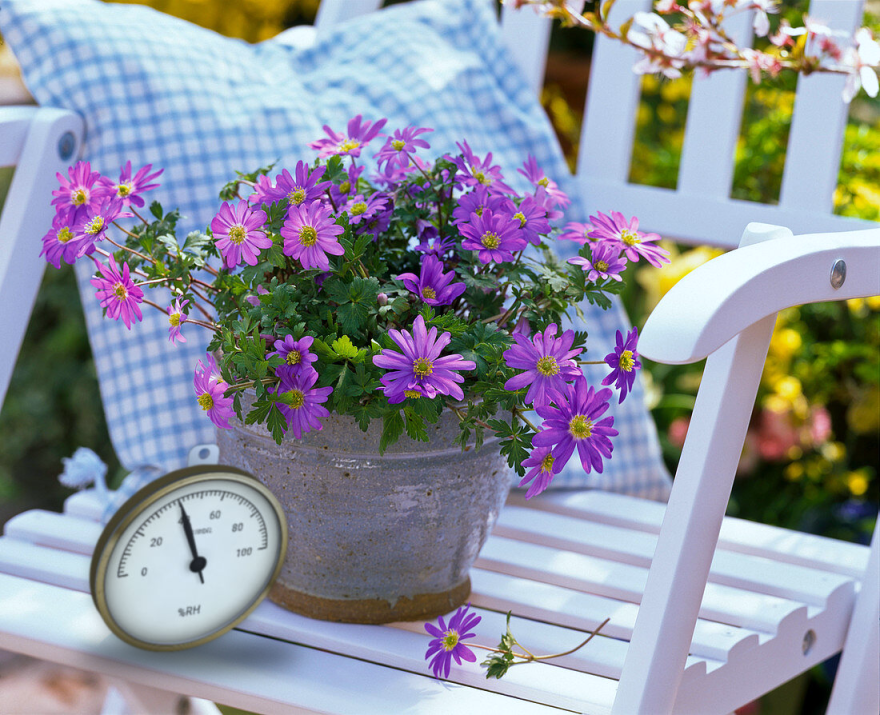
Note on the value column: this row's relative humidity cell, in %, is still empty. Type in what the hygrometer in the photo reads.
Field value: 40 %
